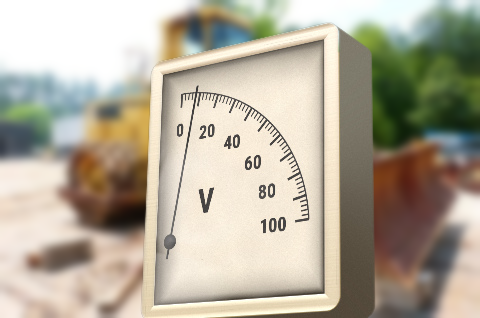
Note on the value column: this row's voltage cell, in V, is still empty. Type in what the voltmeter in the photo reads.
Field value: 10 V
